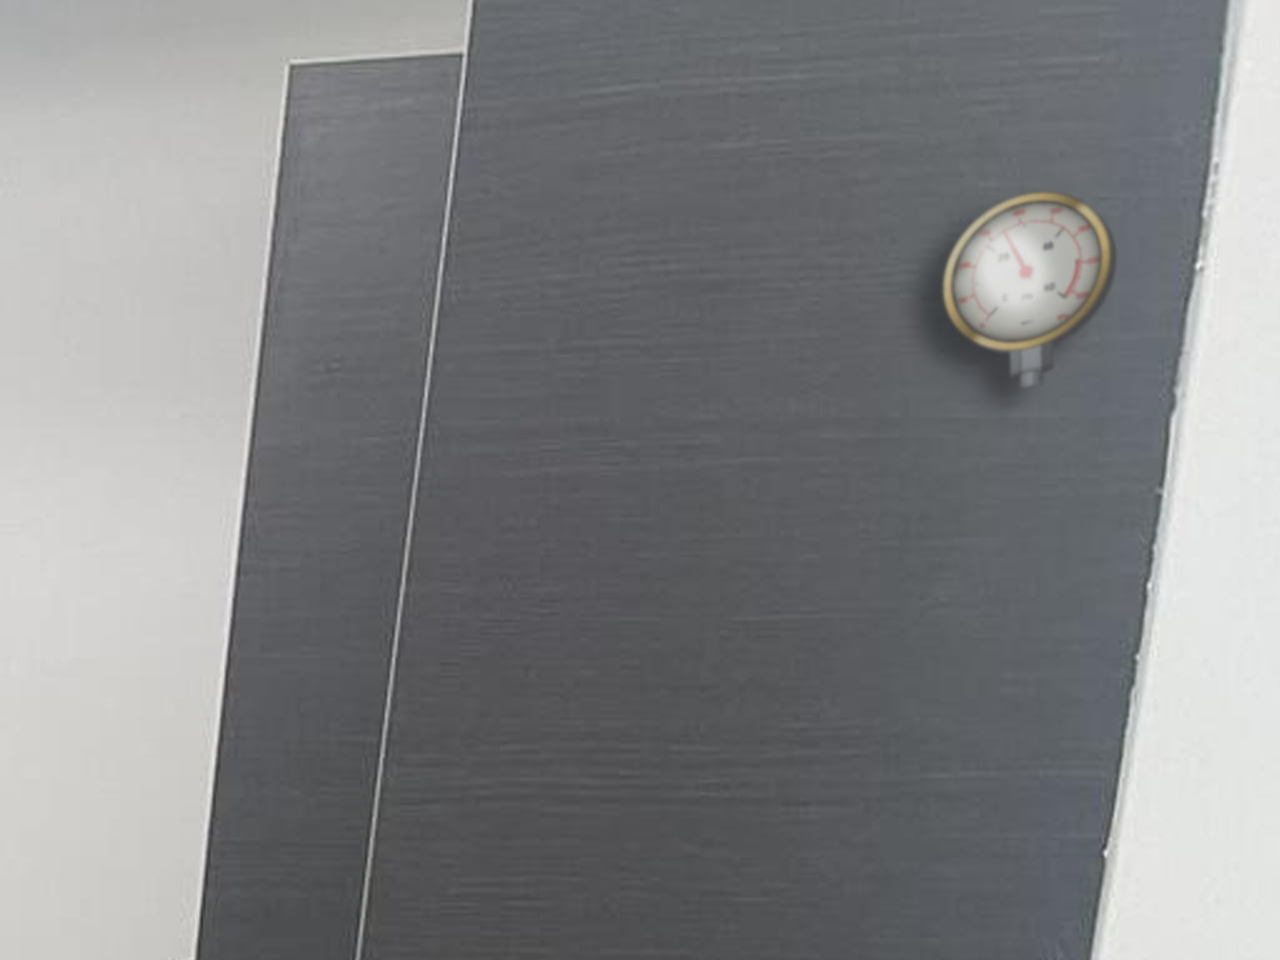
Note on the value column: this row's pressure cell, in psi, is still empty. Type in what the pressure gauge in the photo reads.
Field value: 25 psi
